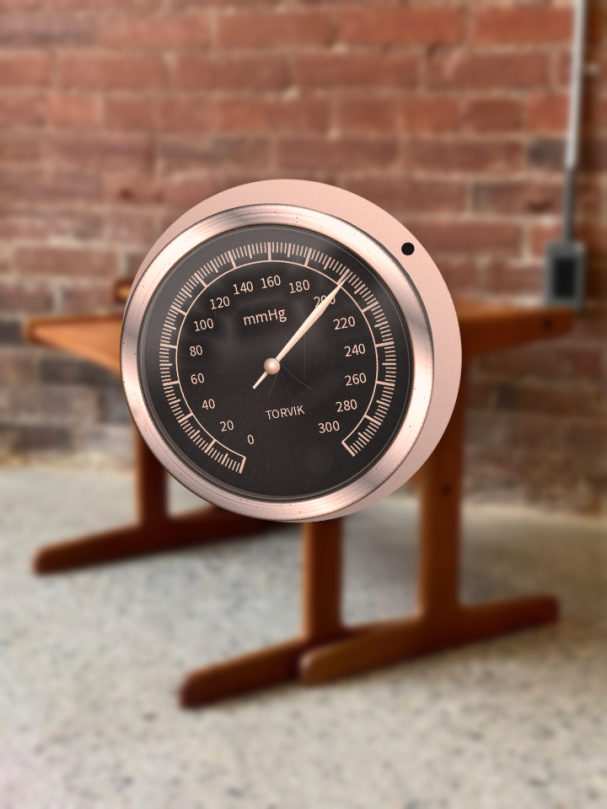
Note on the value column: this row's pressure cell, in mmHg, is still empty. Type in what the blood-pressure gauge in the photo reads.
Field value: 202 mmHg
